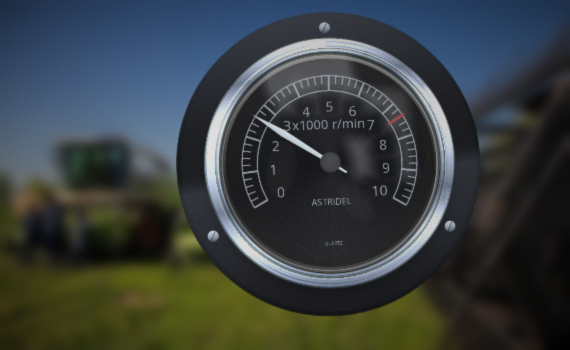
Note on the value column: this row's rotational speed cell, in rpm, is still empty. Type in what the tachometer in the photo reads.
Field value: 2600 rpm
